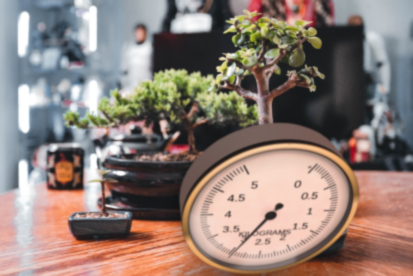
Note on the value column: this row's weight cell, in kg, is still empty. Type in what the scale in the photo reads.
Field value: 3 kg
